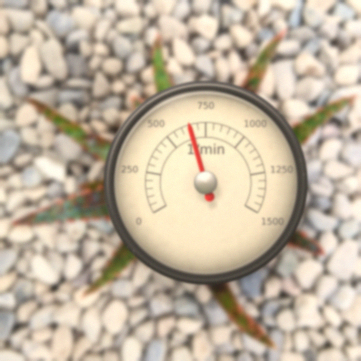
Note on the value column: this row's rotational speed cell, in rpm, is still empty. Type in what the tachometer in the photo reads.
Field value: 650 rpm
